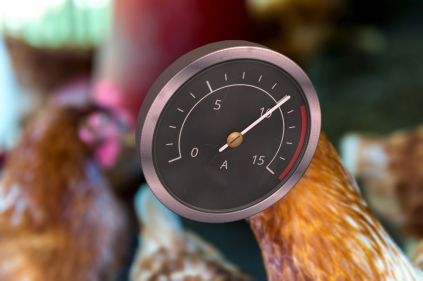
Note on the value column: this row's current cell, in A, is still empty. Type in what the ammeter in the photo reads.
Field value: 10 A
